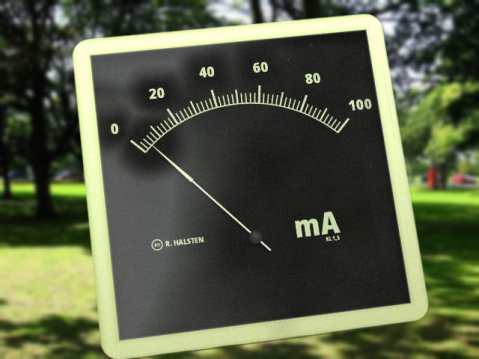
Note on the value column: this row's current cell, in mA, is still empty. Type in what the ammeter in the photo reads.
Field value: 4 mA
